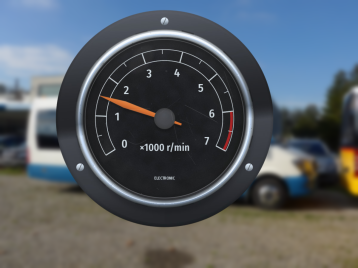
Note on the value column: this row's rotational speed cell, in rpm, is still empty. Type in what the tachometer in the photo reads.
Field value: 1500 rpm
